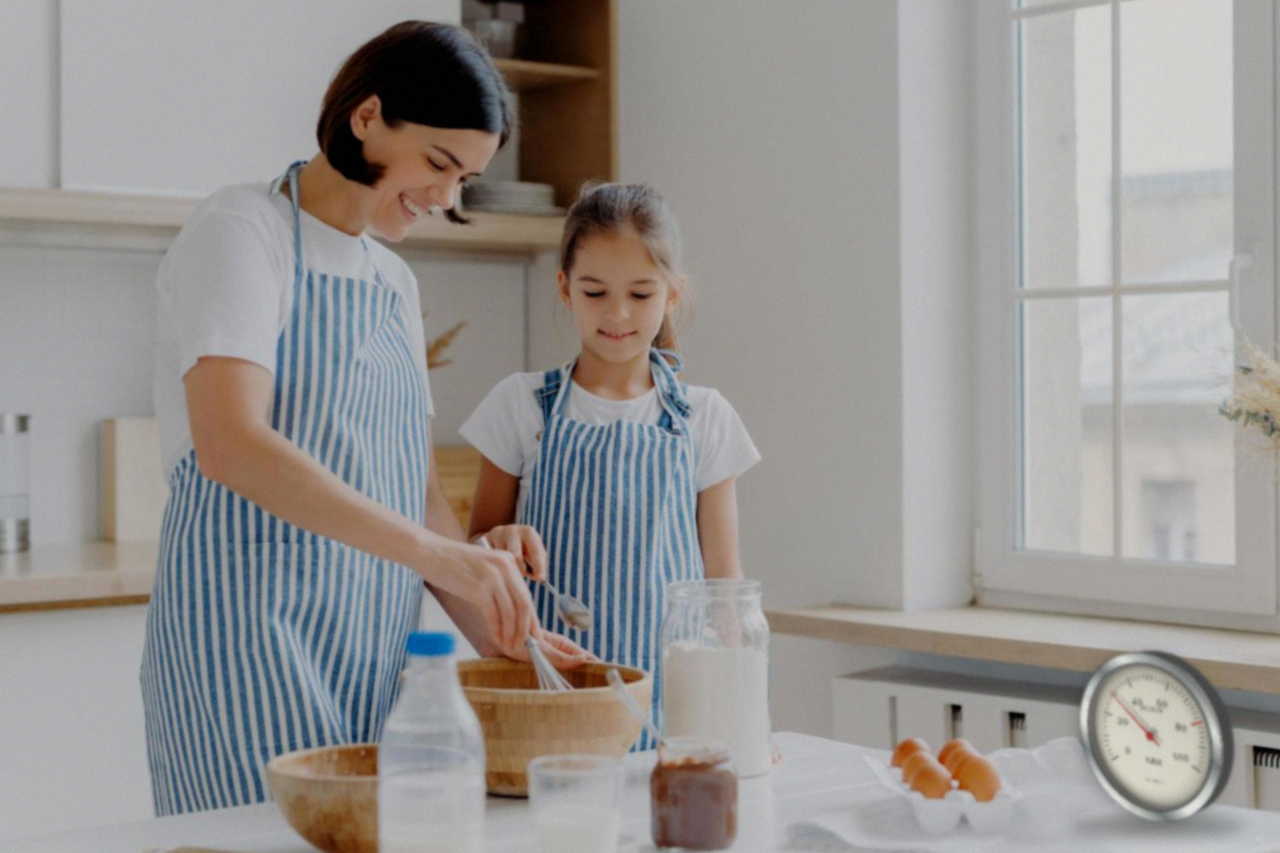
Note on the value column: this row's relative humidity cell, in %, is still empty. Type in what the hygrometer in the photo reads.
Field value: 30 %
